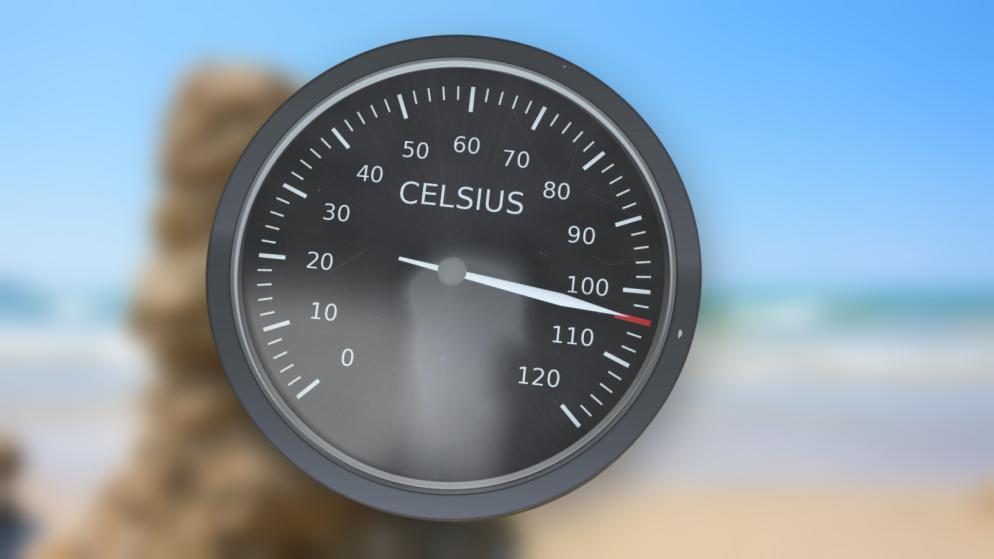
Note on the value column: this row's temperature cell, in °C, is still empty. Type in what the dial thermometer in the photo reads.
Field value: 104 °C
